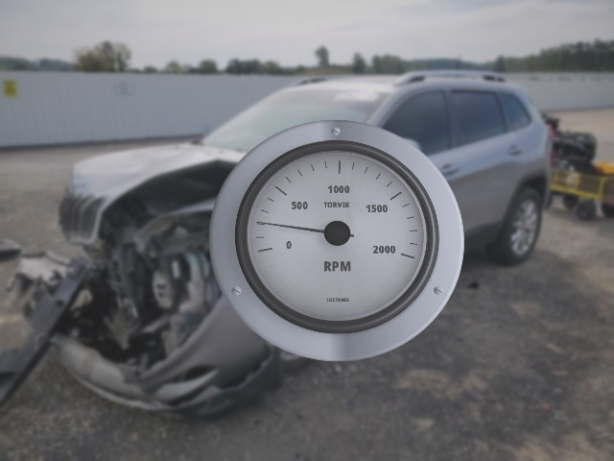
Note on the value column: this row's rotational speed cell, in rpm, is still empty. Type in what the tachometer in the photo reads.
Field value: 200 rpm
